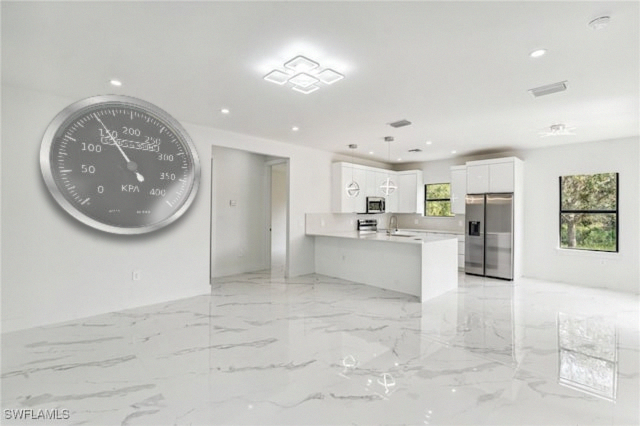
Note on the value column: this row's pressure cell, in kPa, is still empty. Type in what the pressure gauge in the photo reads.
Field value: 150 kPa
